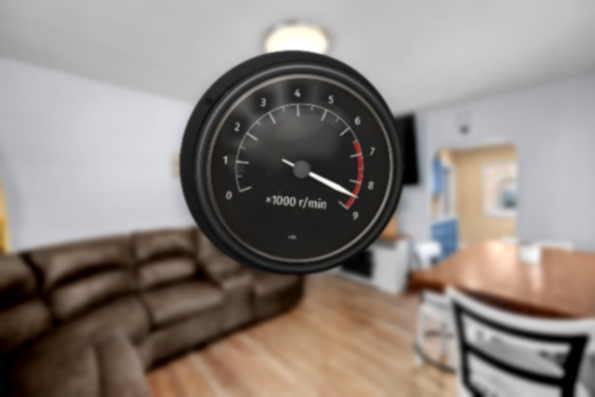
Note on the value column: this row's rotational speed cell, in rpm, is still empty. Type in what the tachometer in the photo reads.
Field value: 8500 rpm
